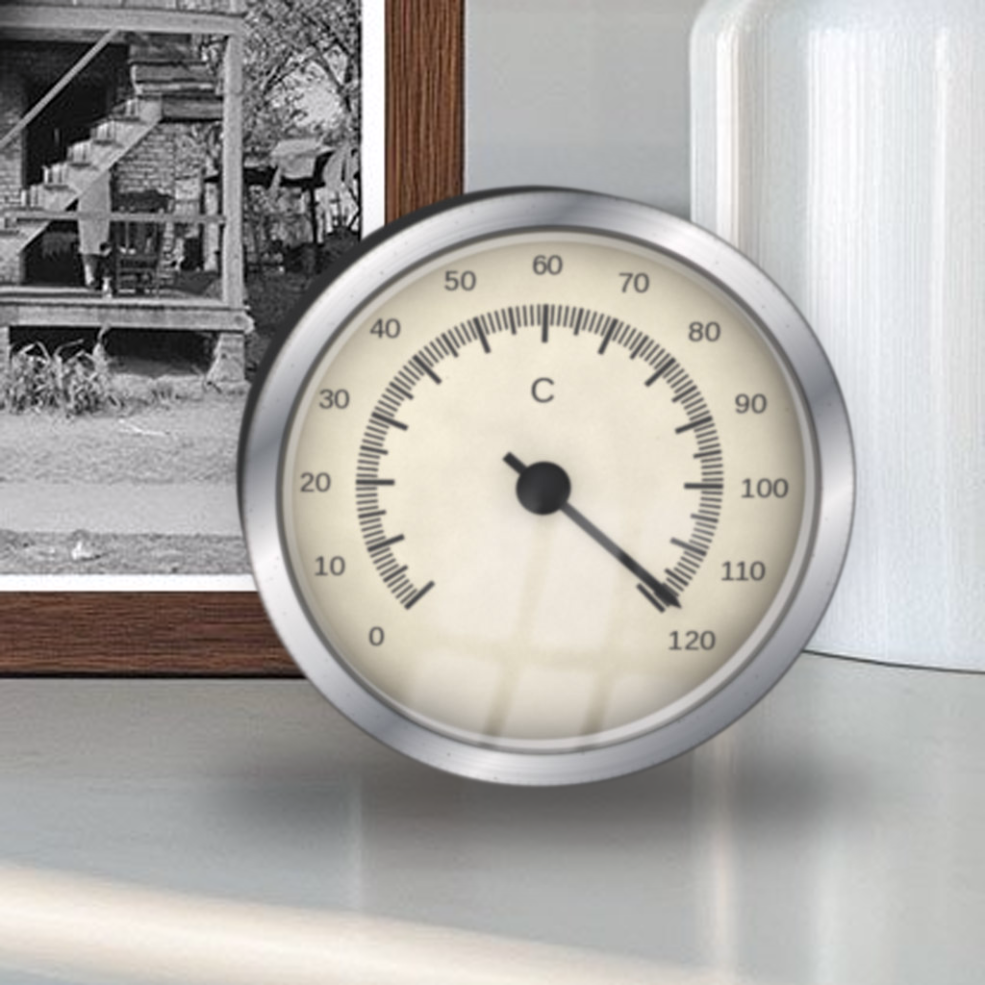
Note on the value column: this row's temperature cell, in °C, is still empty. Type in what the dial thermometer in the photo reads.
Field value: 118 °C
